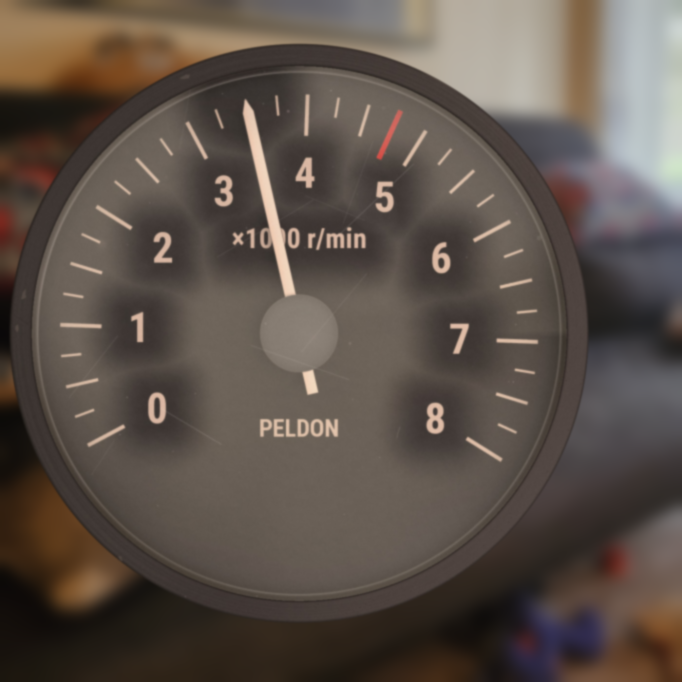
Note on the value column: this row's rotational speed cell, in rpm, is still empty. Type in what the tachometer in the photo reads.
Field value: 3500 rpm
